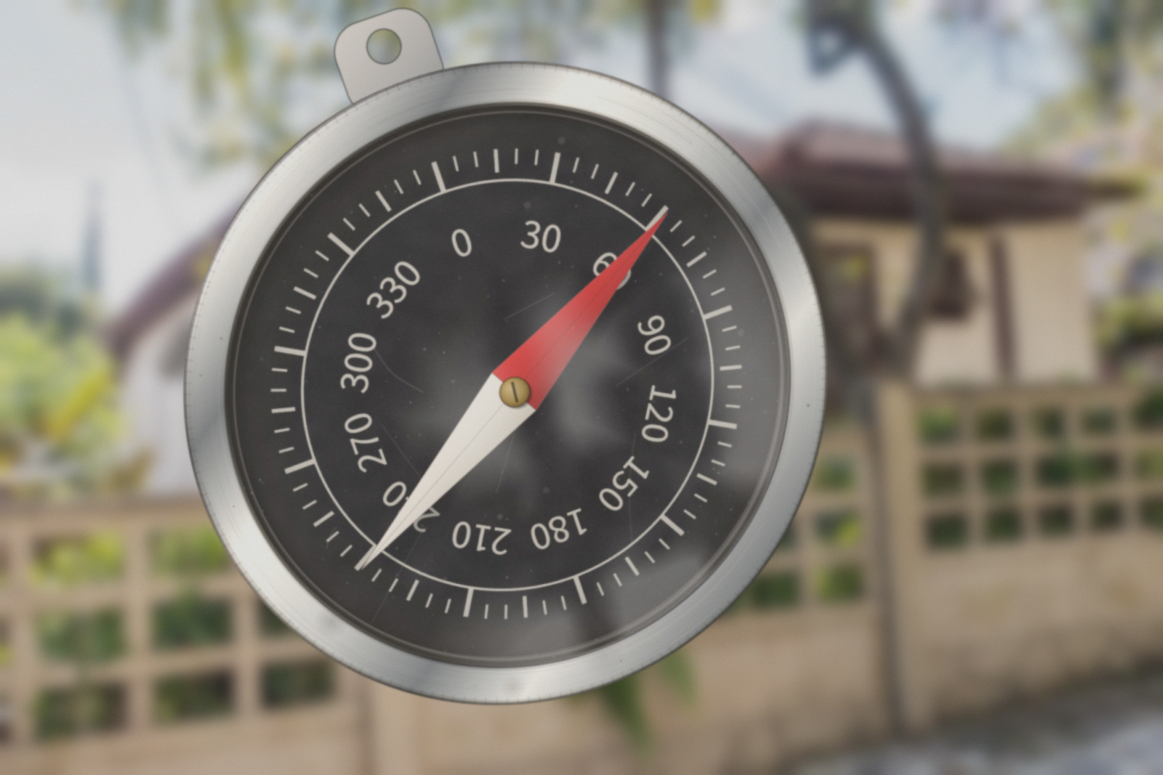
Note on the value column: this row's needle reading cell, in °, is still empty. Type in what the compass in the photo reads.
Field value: 60 °
